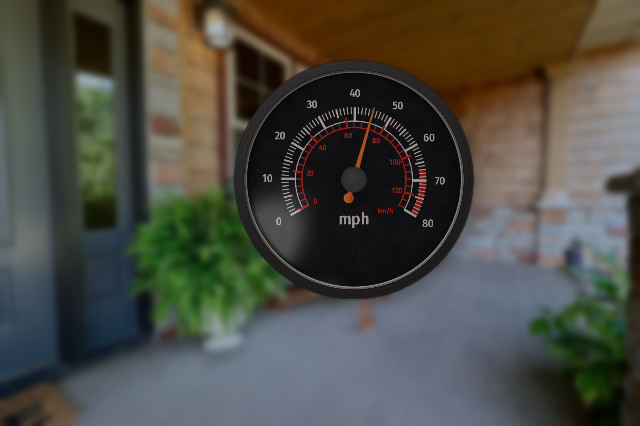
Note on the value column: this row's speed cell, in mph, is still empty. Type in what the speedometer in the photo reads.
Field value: 45 mph
